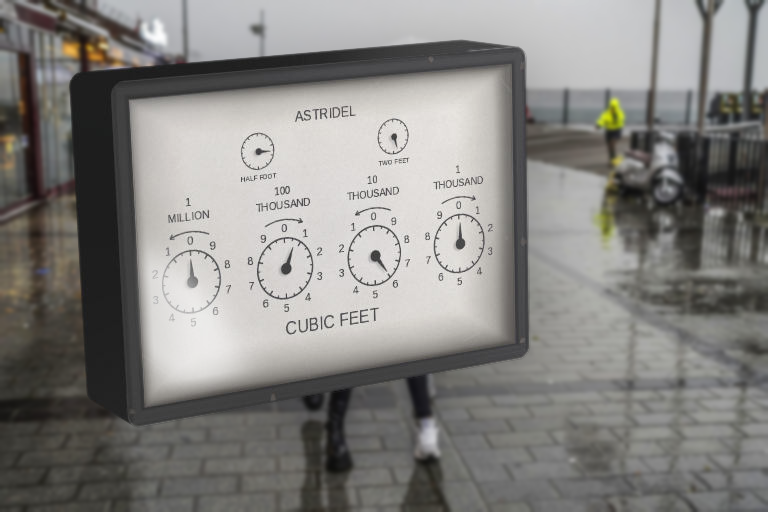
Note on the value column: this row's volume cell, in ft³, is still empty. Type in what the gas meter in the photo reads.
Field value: 6000 ft³
